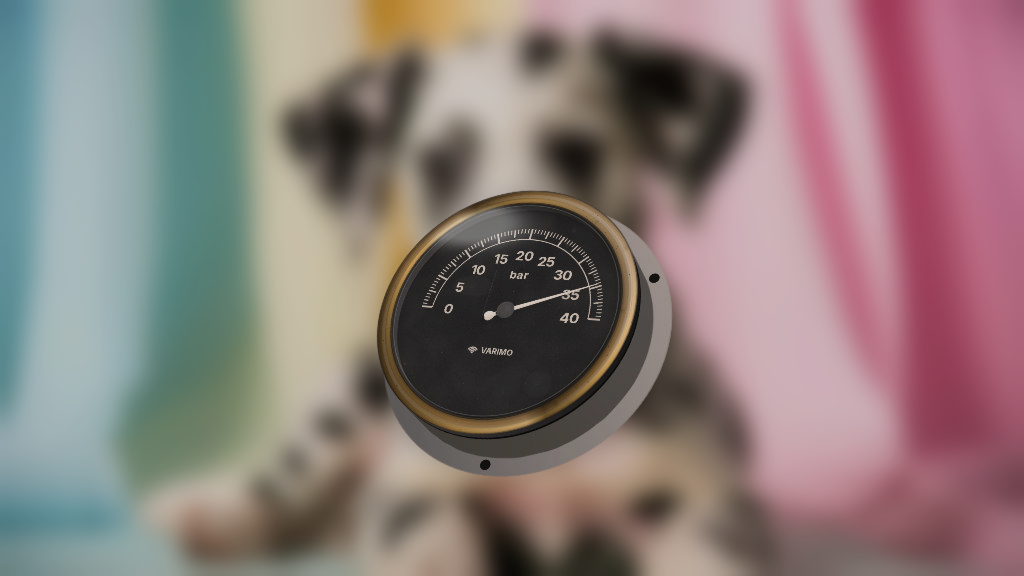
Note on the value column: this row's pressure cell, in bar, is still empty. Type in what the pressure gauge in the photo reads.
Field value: 35 bar
